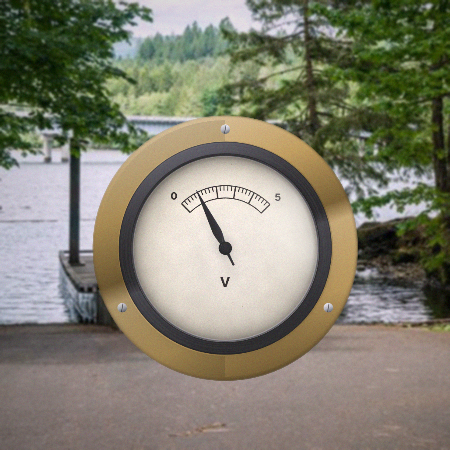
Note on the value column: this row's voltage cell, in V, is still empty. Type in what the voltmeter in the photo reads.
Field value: 1 V
